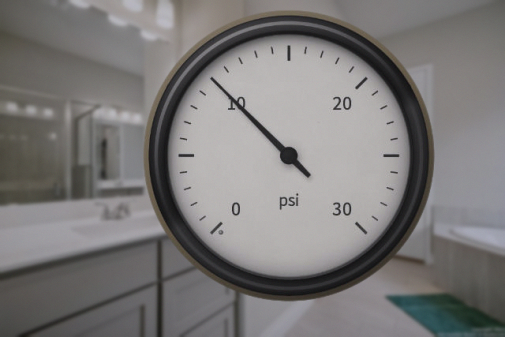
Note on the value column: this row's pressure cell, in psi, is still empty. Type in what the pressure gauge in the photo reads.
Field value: 10 psi
